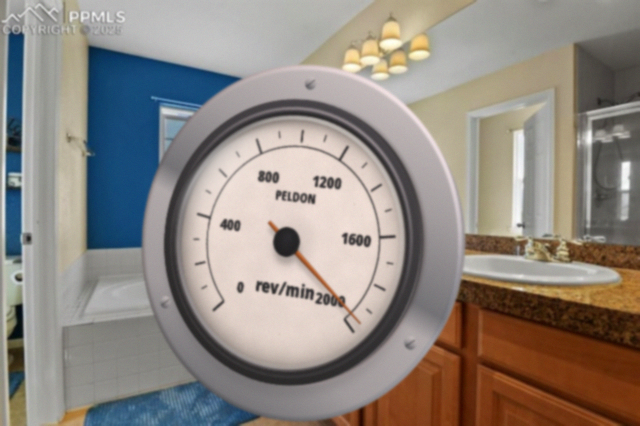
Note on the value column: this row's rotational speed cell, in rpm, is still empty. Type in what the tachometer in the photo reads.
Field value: 1950 rpm
